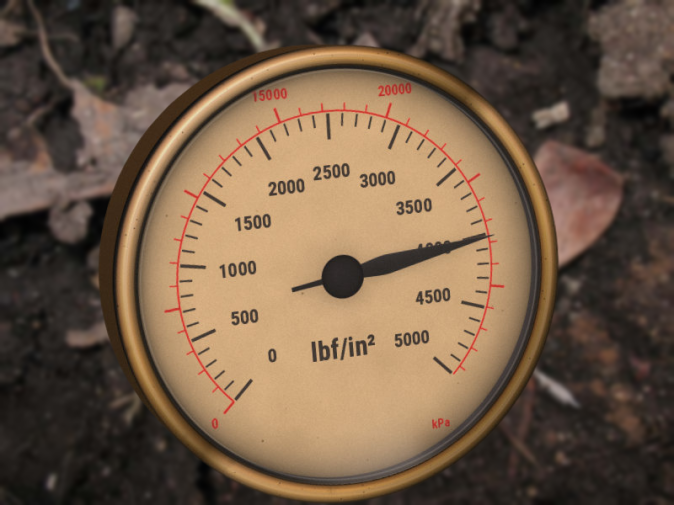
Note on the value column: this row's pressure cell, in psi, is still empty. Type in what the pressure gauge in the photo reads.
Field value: 4000 psi
